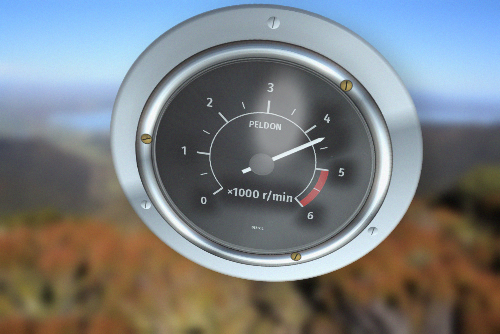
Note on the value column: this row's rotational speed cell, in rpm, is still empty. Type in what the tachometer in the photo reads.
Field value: 4250 rpm
